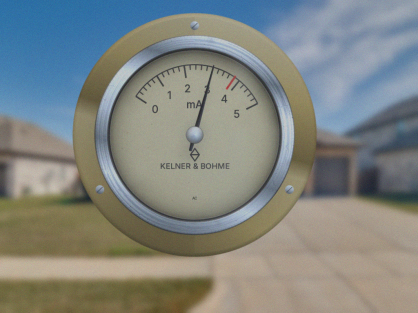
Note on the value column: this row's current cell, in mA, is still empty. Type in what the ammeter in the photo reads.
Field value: 3 mA
